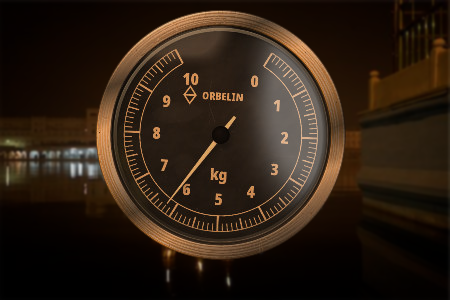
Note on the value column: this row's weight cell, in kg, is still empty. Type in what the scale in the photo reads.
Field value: 6.2 kg
